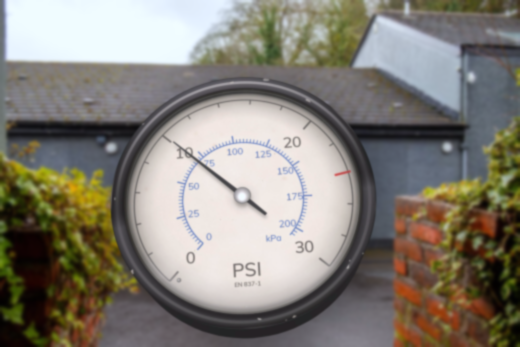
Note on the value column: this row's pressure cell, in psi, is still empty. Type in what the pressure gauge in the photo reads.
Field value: 10 psi
